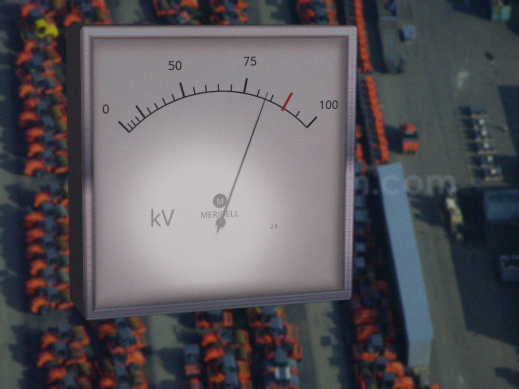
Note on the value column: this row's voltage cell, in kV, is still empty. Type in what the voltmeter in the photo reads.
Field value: 82.5 kV
